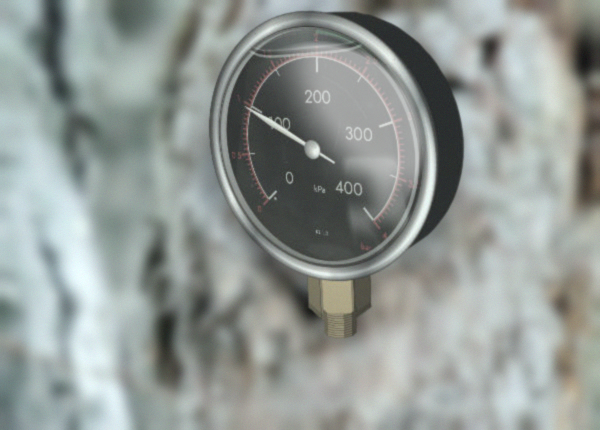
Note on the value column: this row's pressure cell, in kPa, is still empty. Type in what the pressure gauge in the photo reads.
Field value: 100 kPa
